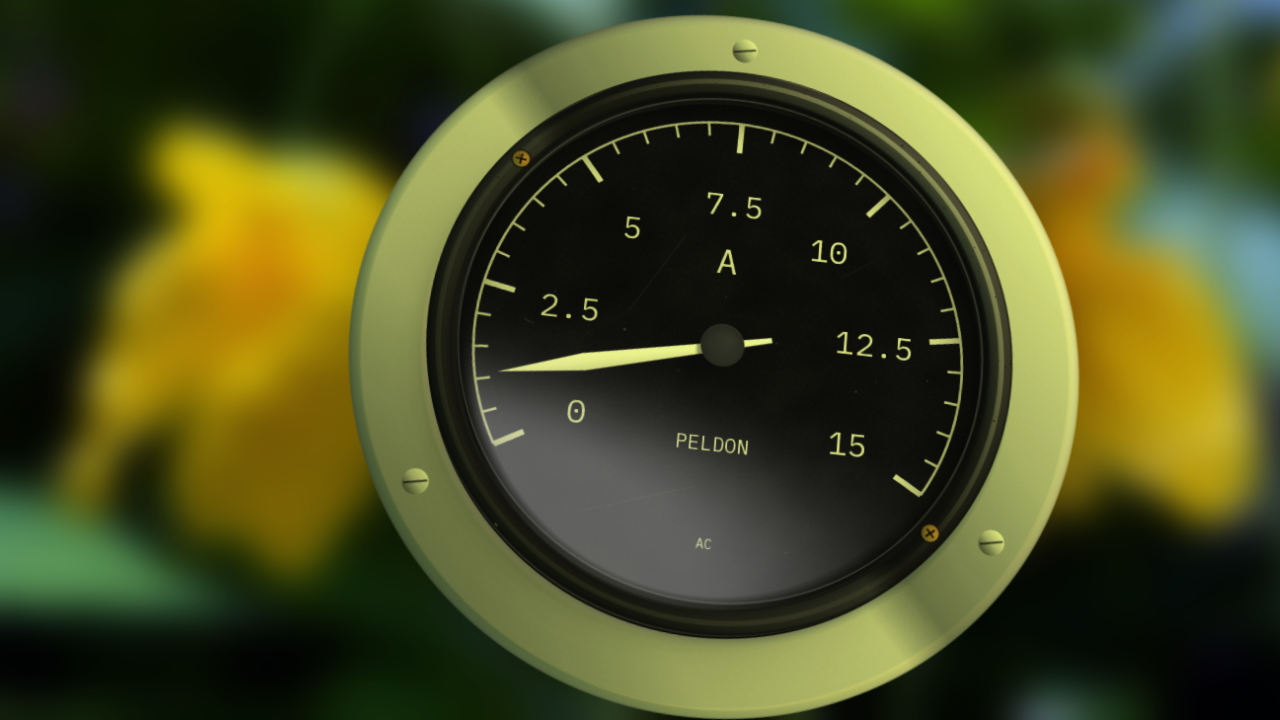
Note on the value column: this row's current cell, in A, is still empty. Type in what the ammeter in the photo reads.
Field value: 1 A
